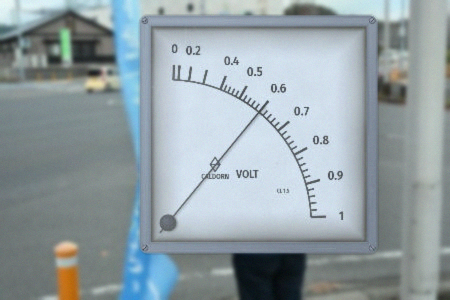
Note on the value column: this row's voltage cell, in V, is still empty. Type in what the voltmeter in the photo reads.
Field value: 0.6 V
